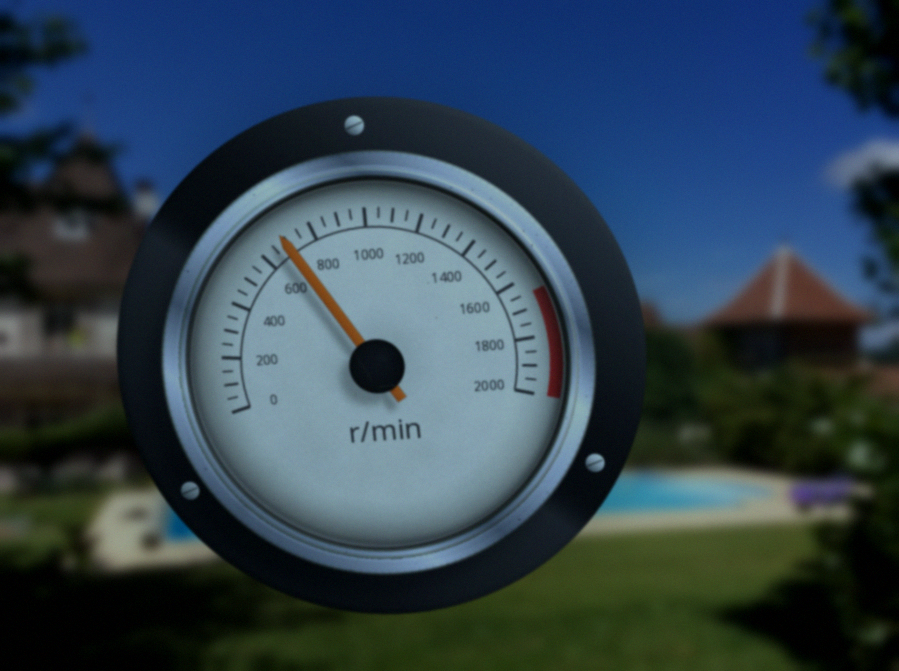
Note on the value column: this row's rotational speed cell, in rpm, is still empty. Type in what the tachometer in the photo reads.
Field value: 700 rpm
